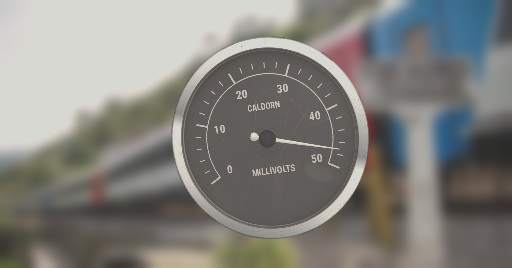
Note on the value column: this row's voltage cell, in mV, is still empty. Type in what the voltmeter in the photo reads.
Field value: 47 mV
